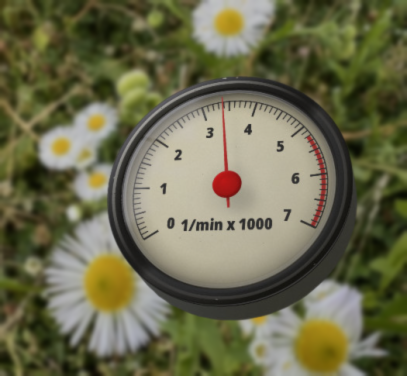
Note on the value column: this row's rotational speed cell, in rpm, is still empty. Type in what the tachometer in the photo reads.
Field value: 3400 rpm
